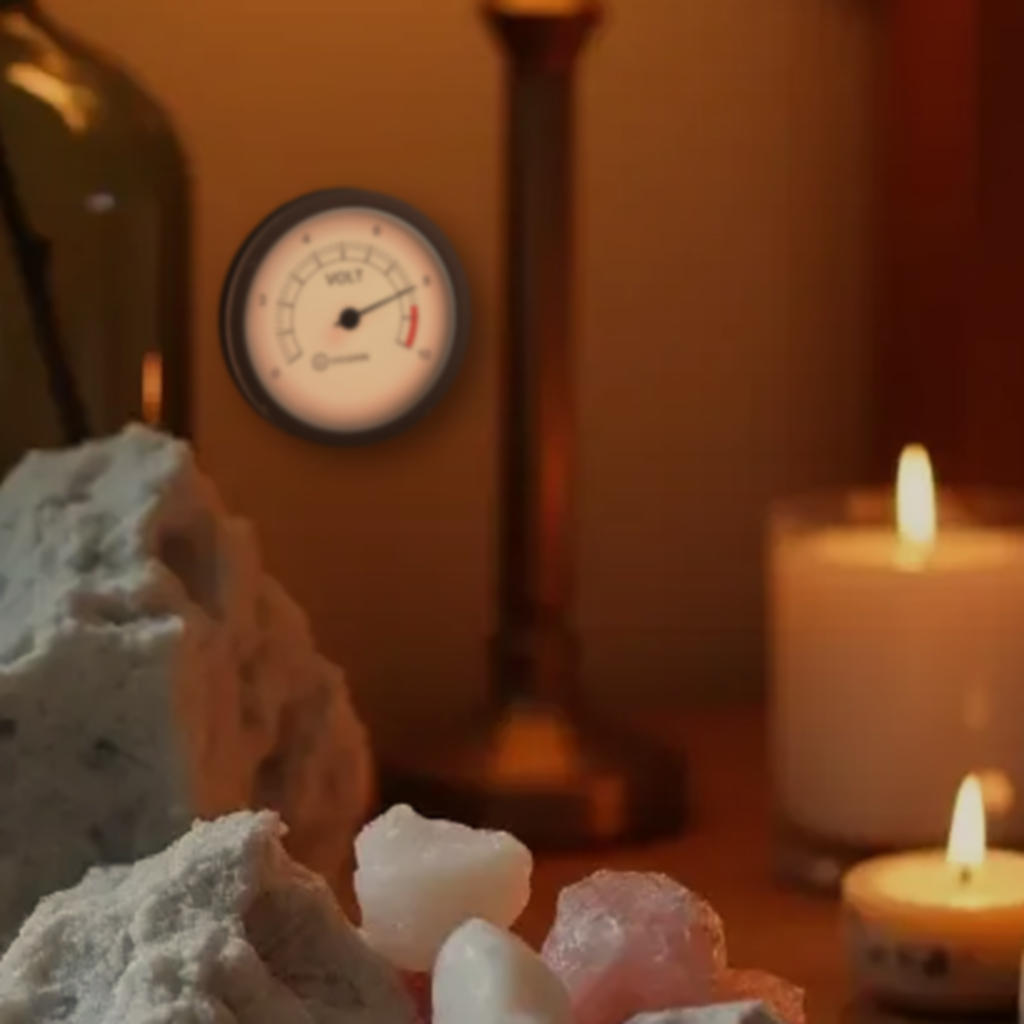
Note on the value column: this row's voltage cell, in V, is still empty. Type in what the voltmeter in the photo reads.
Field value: 8 V
